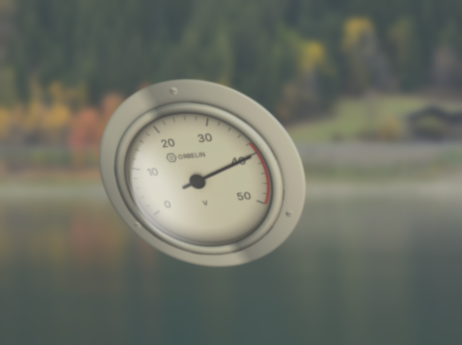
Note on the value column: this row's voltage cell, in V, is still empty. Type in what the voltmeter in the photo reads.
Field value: 40 V
